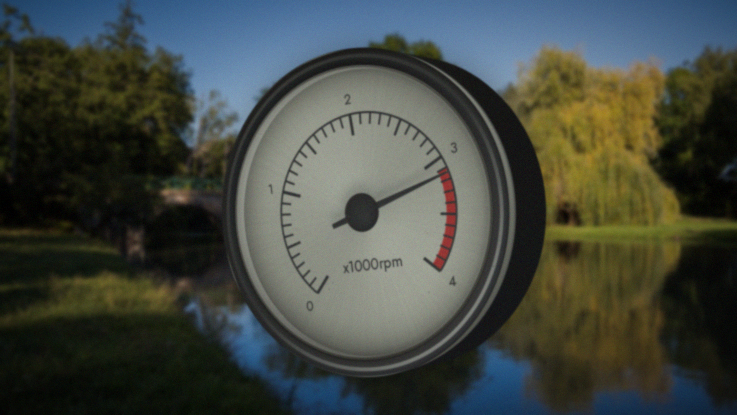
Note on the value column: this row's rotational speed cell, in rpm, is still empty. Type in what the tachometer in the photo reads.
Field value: 3150 rpm
